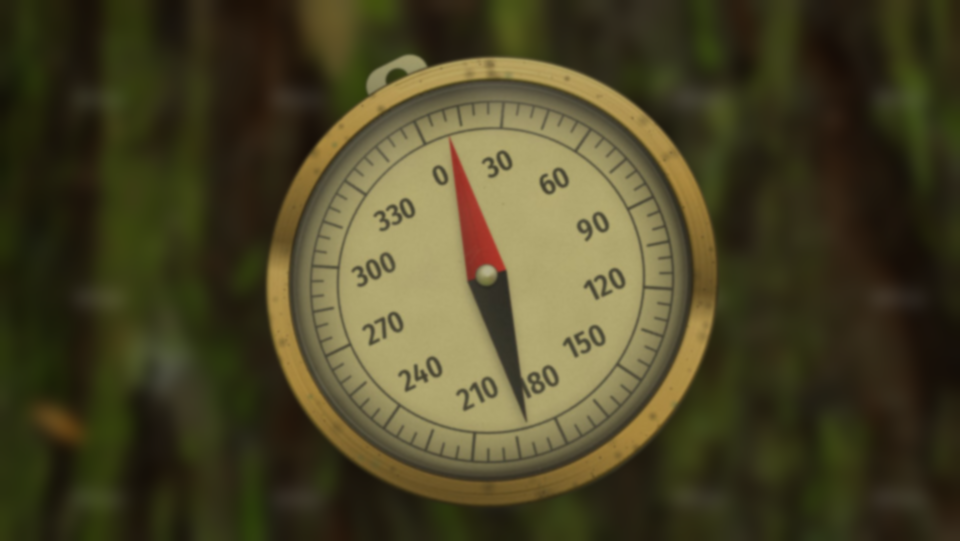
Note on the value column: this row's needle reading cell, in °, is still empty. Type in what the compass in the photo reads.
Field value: 10 °
